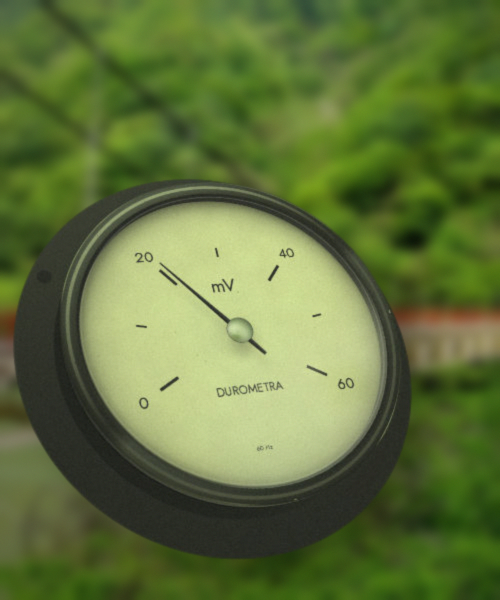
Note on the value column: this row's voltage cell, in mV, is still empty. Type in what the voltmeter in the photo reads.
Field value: 20 mV
